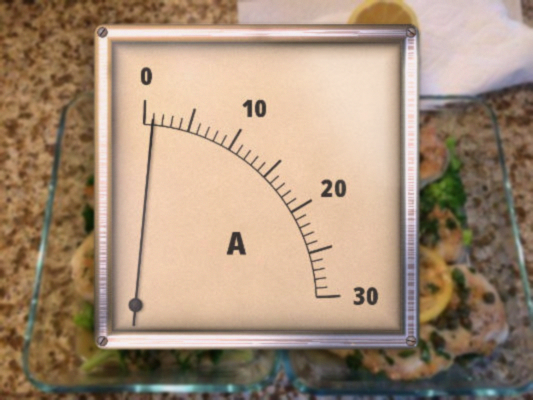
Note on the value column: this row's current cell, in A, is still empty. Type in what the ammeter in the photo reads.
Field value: 1 A
